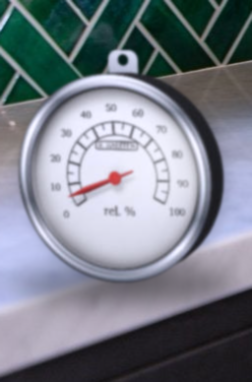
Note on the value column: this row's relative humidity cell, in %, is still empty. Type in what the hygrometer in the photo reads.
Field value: 5 %
